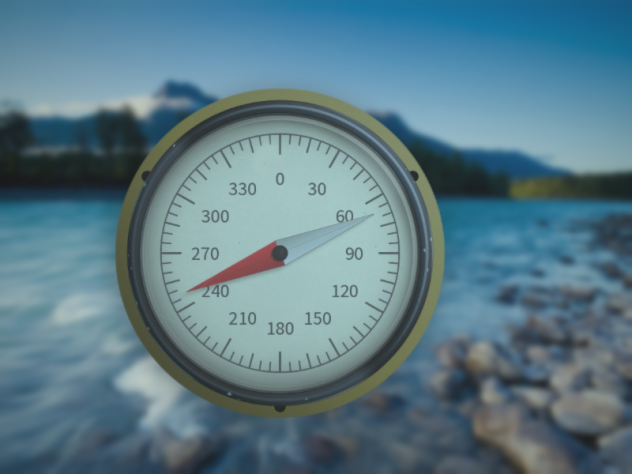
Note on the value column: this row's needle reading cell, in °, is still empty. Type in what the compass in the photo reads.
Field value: 247.5 °
